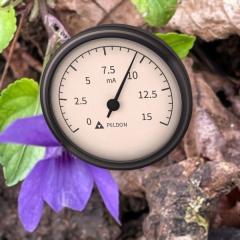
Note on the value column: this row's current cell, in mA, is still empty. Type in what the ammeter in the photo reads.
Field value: 9.5 mA
